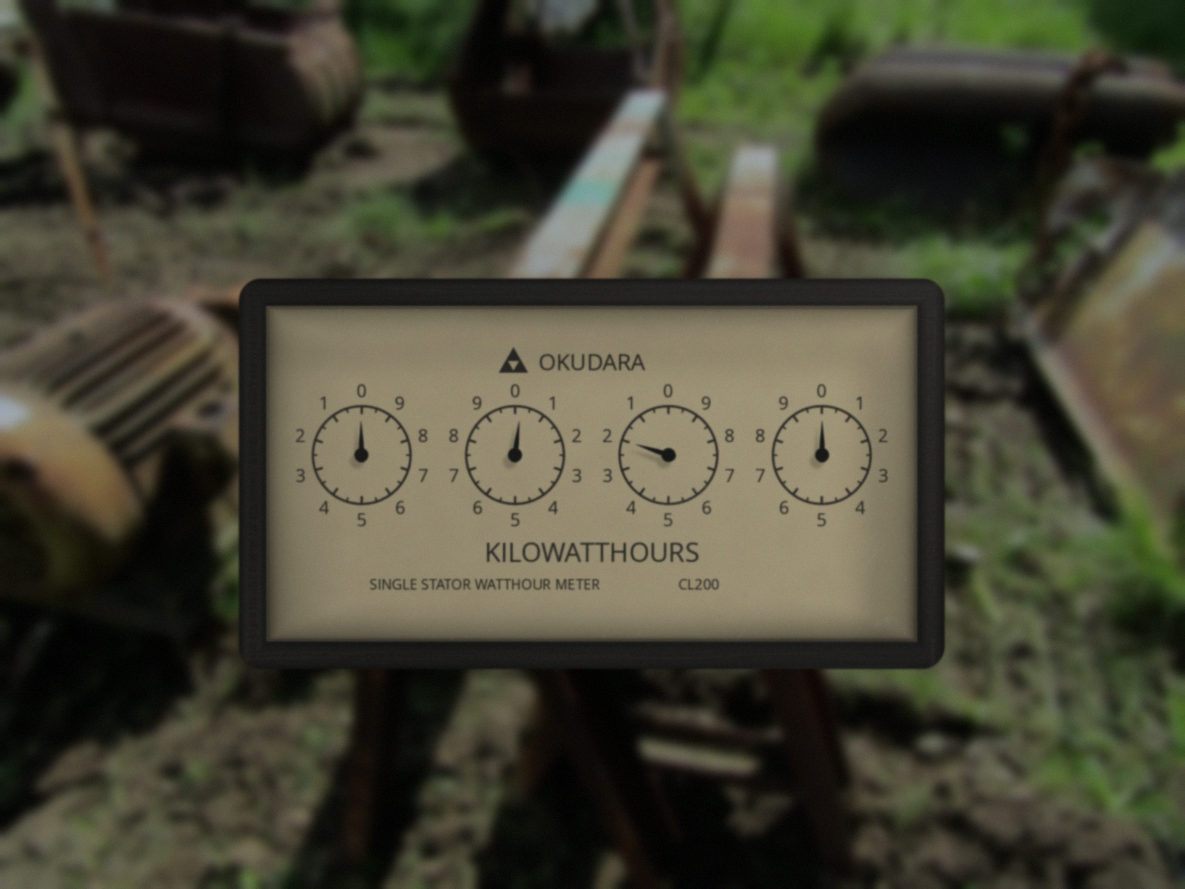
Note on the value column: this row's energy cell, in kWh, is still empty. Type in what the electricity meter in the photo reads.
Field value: 20 kWh
